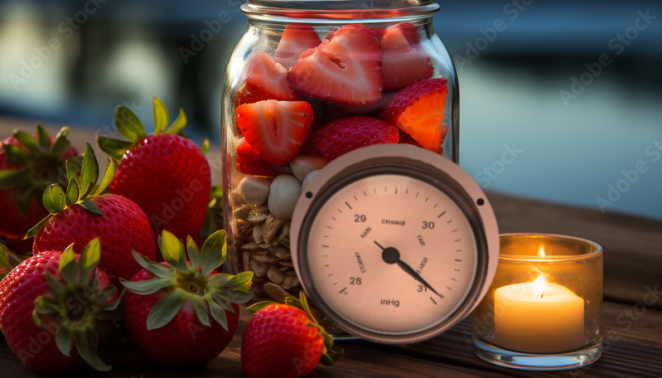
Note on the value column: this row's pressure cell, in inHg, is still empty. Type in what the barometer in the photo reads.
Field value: 30.9 inHg
